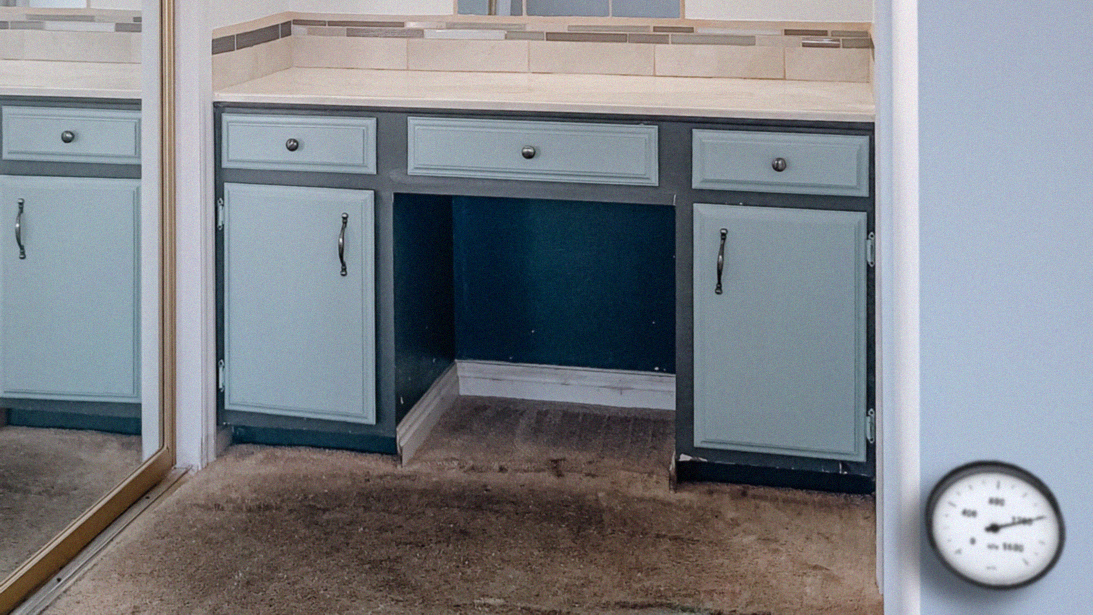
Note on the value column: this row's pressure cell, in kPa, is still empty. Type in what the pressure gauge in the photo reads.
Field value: 1200 kPa
